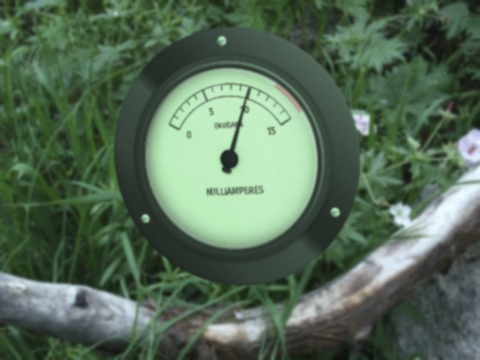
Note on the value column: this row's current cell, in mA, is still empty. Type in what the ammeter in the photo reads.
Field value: 10 mA
